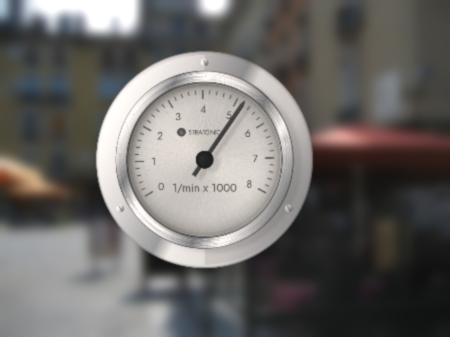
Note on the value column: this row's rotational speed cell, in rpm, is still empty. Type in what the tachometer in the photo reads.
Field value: 5200 rpm
